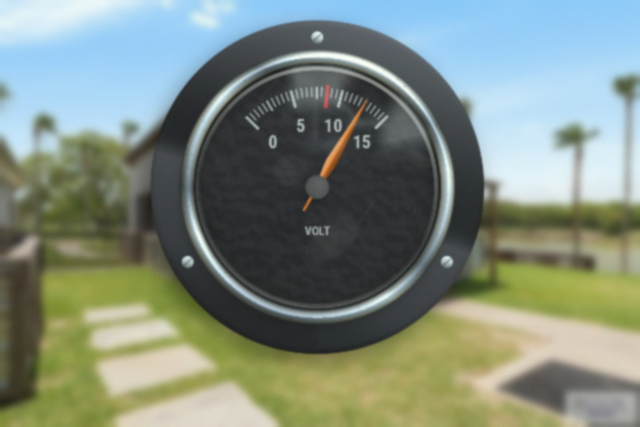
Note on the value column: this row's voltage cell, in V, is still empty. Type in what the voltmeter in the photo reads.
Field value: 12.5 V
